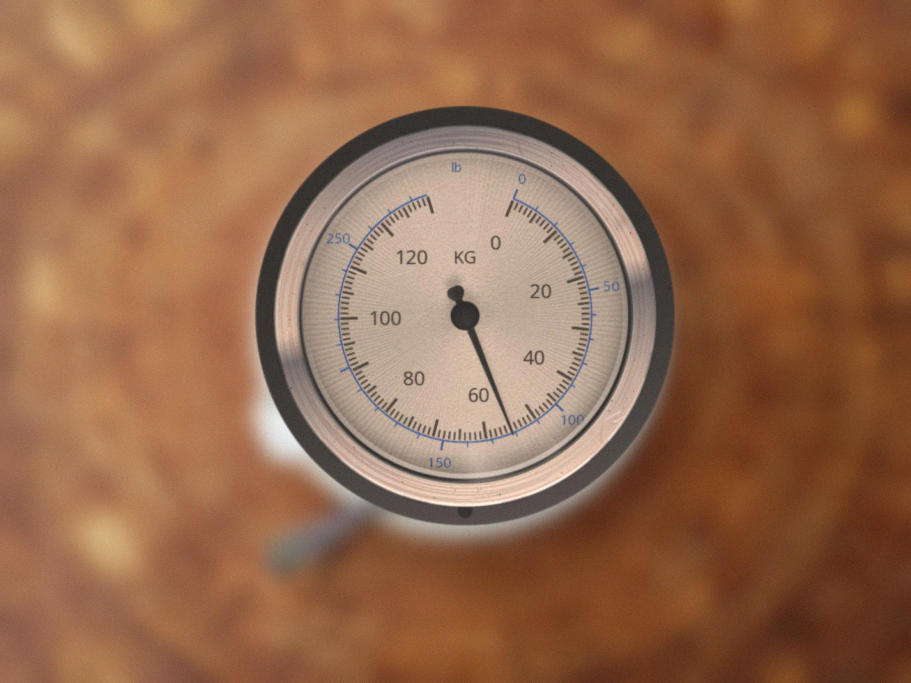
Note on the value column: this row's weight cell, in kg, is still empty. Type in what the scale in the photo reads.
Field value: 55 kg
